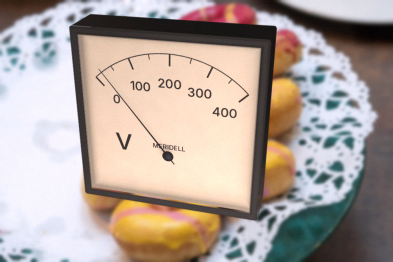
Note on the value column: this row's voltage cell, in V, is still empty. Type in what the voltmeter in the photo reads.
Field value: 25 V
